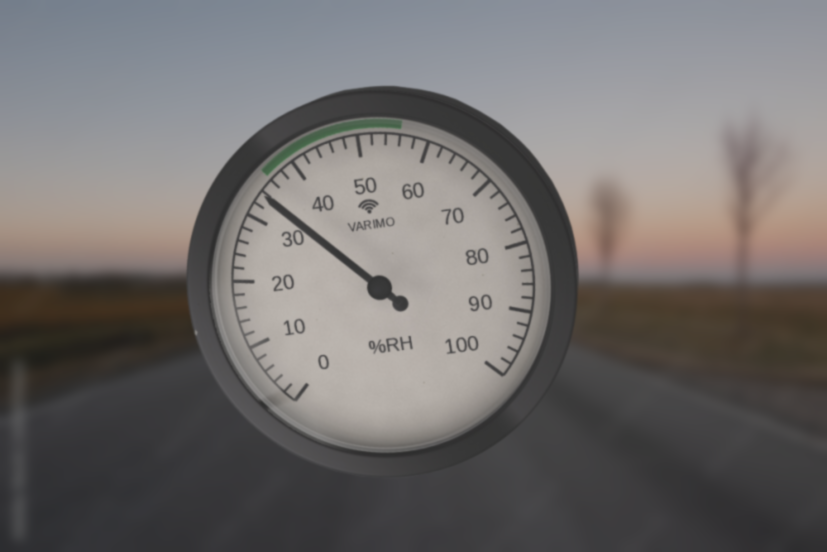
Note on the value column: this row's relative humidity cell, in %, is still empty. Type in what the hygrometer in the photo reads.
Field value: 34 %
